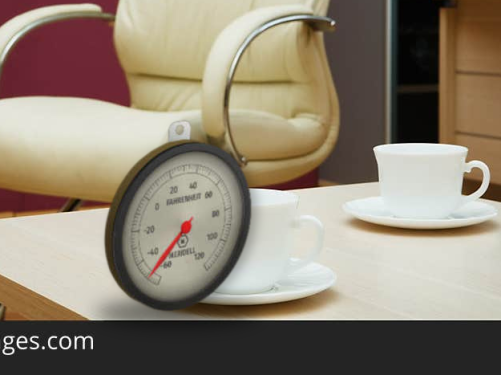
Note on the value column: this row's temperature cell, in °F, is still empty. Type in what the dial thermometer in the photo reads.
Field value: -50 °F
